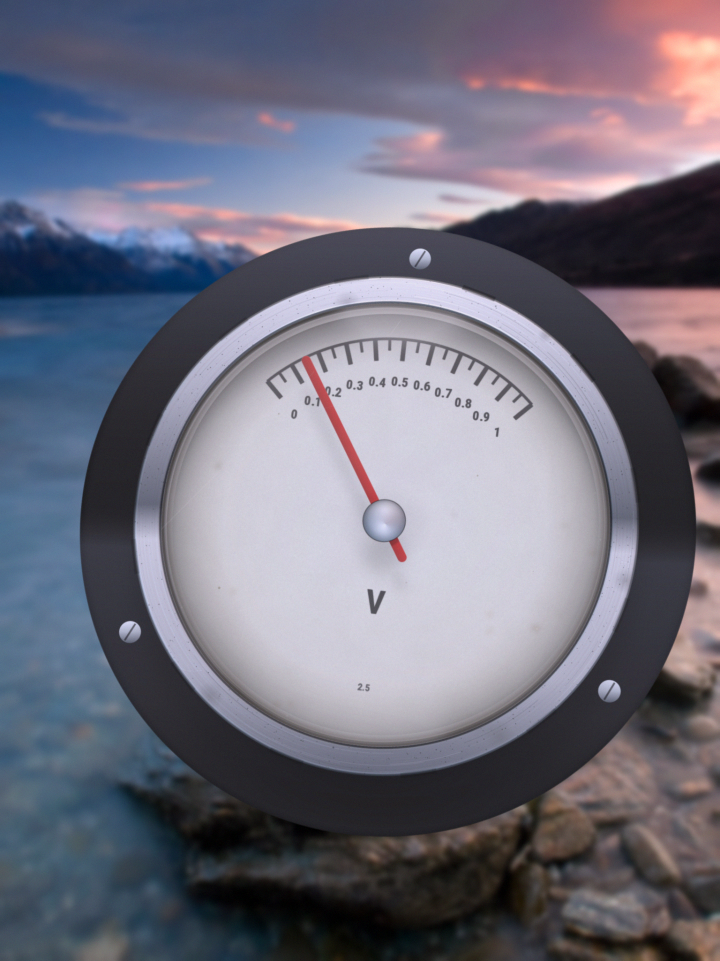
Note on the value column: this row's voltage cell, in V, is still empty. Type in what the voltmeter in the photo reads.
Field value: 0.15 V
